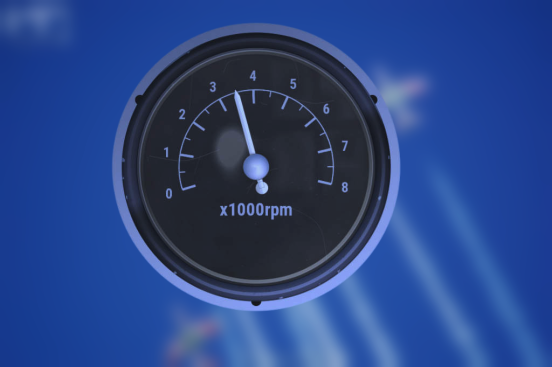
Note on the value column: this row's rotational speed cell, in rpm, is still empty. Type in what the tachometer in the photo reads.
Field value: 3500 rpm
